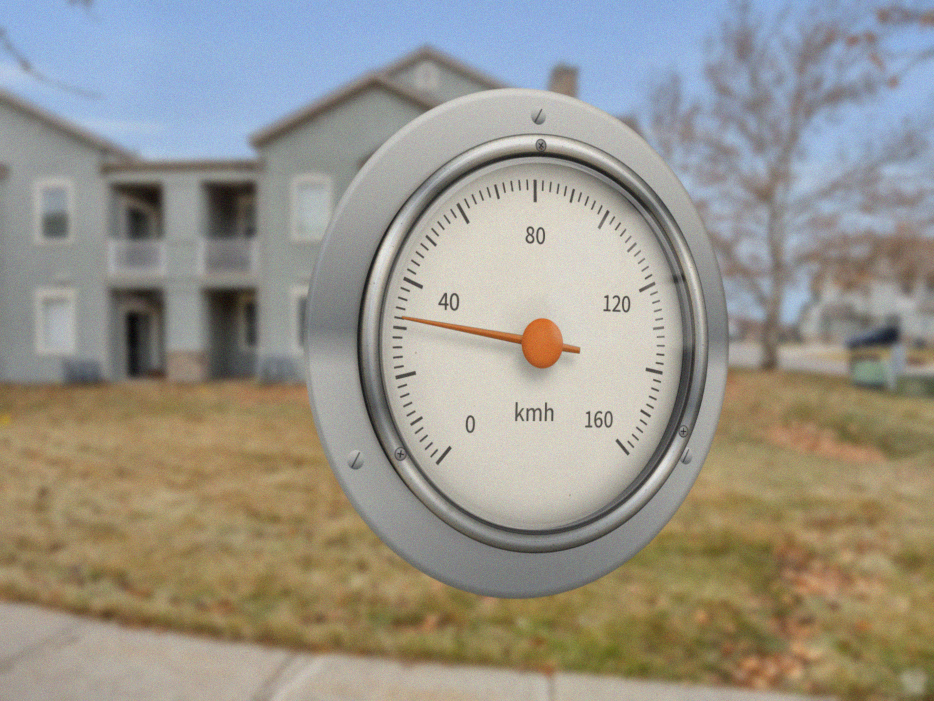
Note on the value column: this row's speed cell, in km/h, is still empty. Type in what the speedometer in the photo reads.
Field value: 32 km/h
